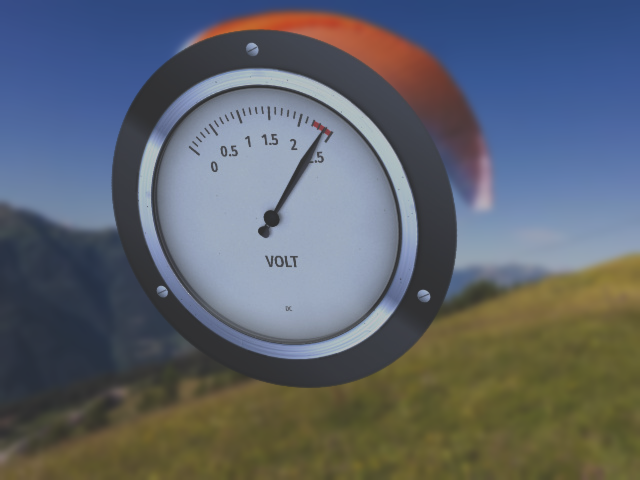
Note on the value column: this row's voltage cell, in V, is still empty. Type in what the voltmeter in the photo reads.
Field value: 2.4 V
